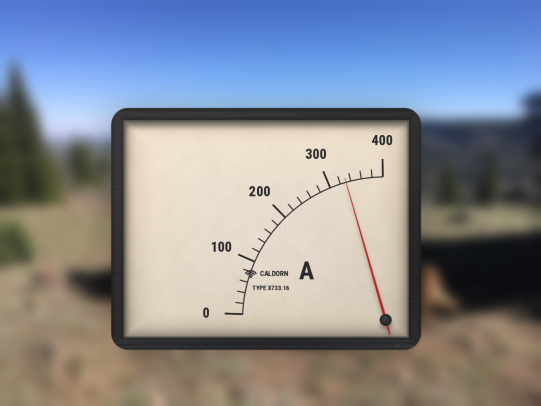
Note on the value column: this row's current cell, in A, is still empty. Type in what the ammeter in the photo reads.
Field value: 330 A
